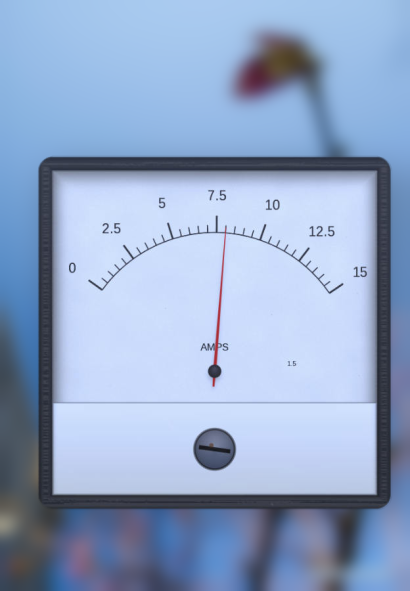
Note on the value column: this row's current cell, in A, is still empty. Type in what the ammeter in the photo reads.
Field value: 8 A
